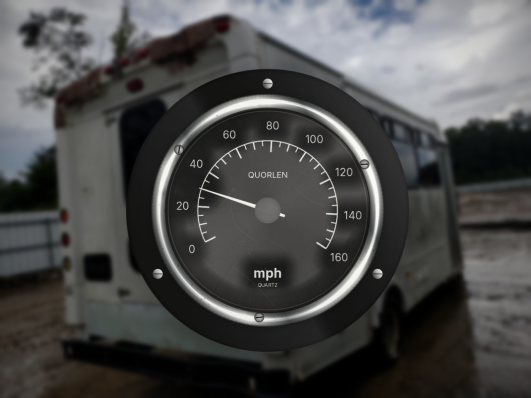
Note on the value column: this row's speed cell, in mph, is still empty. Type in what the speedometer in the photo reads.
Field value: 30 mph
